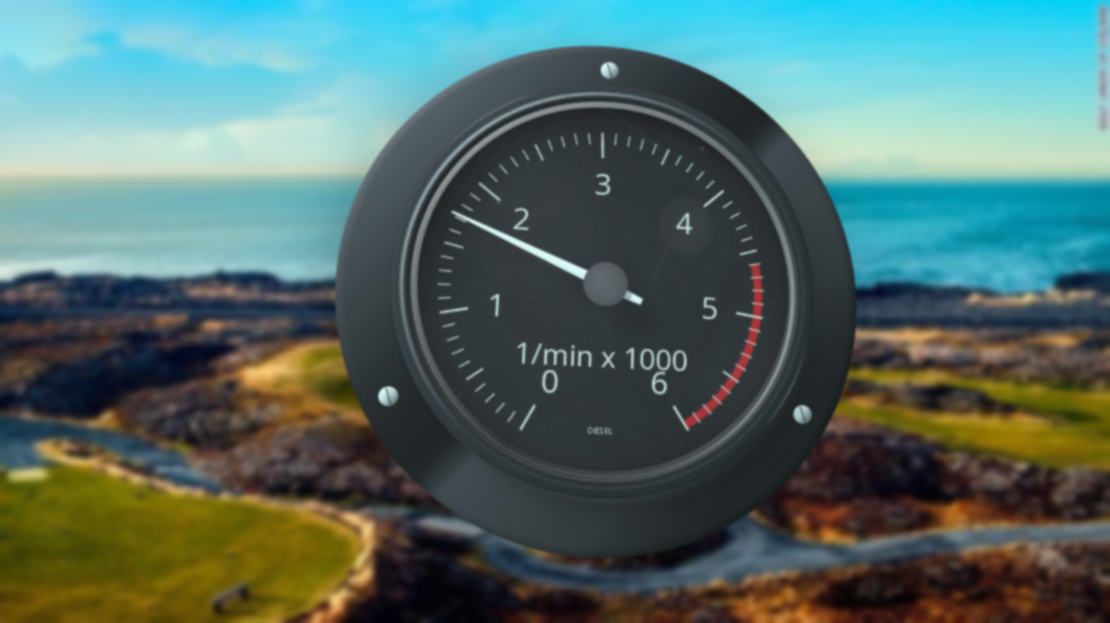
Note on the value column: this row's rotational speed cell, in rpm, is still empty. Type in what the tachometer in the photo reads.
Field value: 1700 rpm
